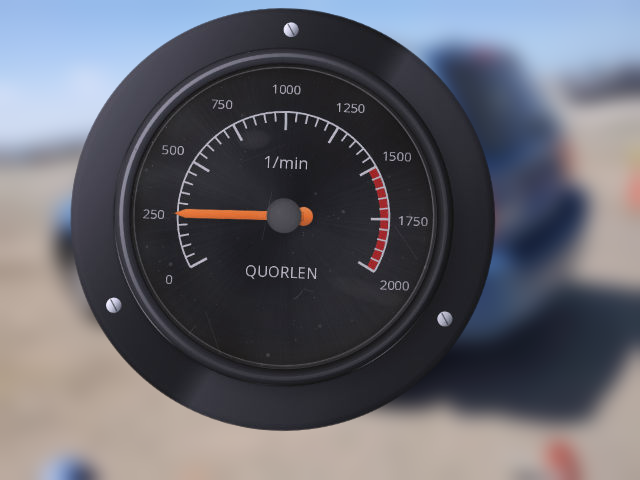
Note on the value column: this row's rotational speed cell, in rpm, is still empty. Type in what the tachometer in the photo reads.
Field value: 250 rpm
